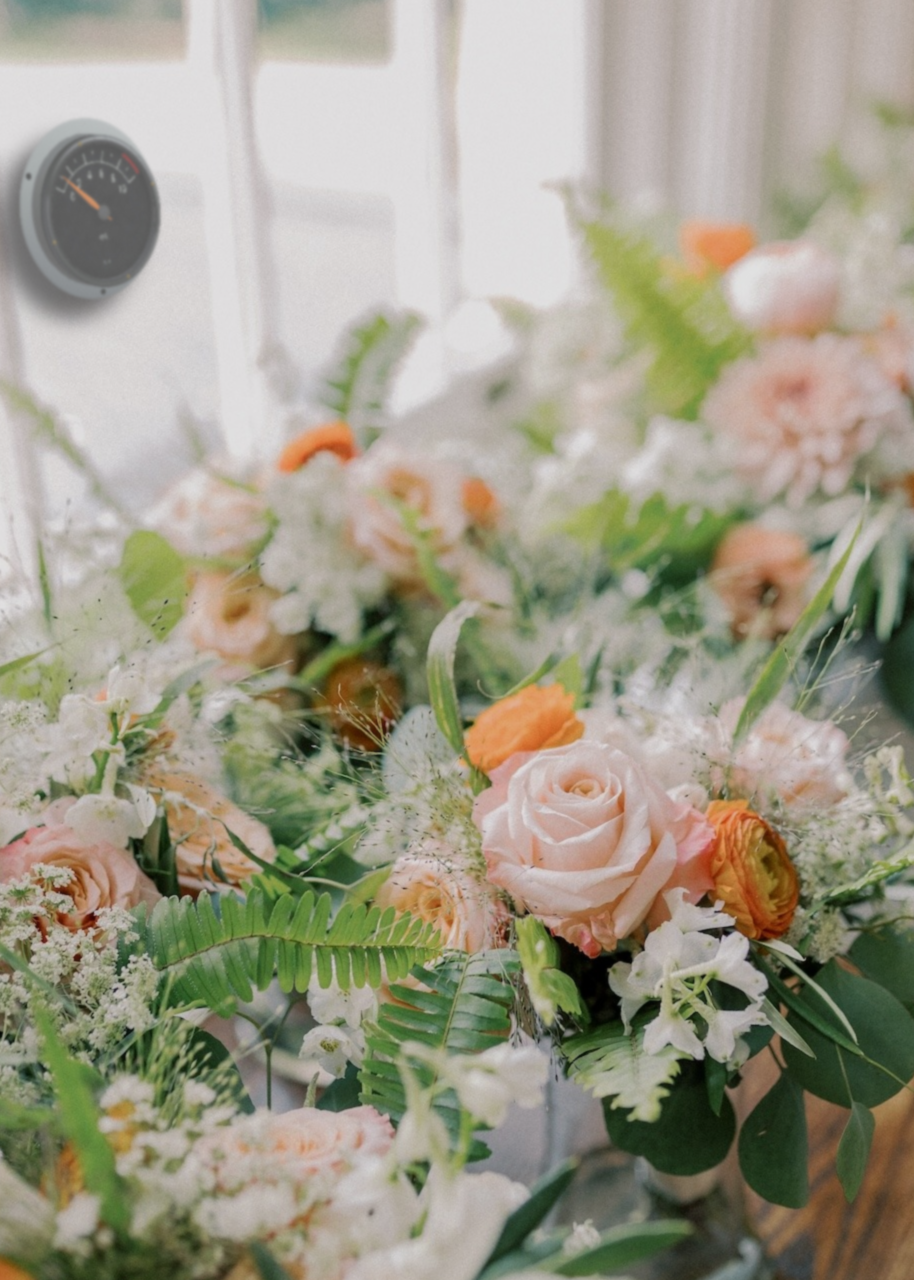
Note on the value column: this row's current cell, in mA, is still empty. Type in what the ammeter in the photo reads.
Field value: 1 mA
